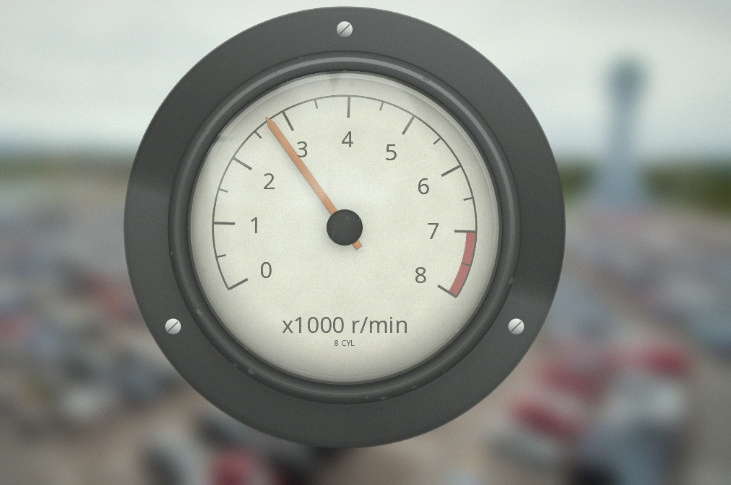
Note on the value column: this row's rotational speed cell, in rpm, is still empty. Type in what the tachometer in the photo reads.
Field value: 2750 rpm
